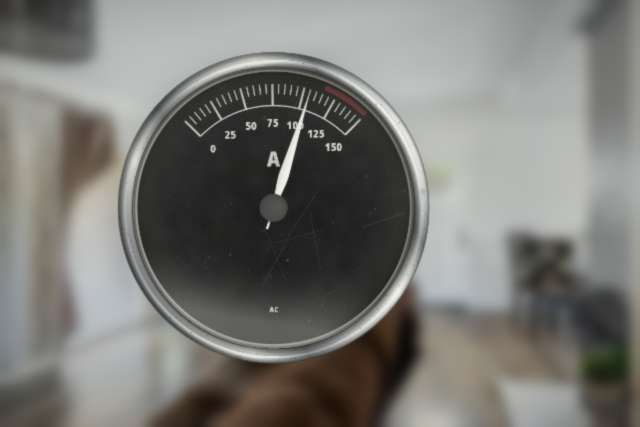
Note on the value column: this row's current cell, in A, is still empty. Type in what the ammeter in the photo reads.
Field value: 105 A
